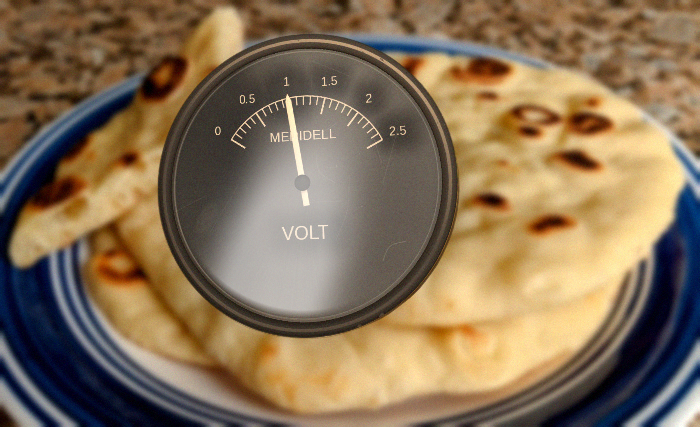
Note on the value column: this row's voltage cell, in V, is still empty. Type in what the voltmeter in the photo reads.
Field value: 1 V
